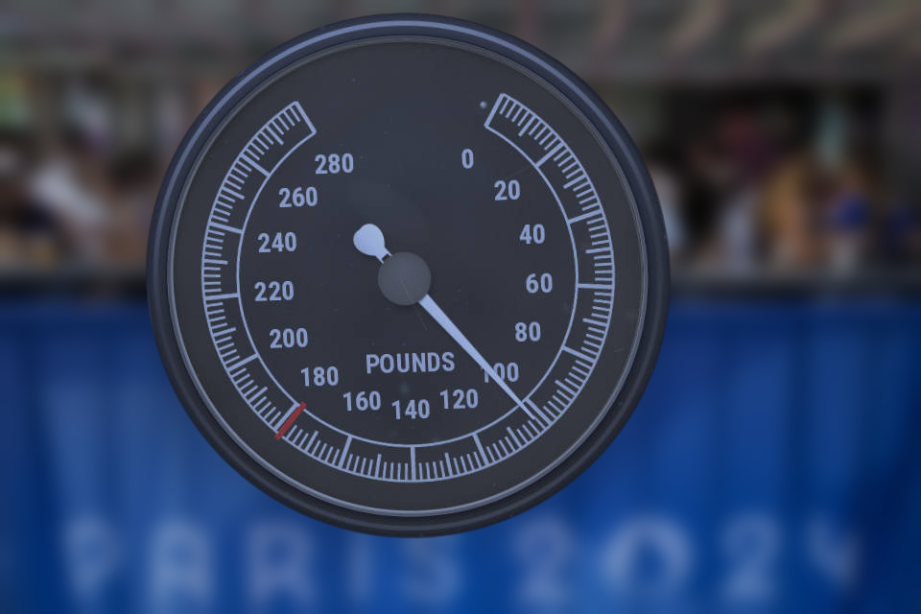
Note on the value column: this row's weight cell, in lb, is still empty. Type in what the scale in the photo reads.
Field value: 102 lb
